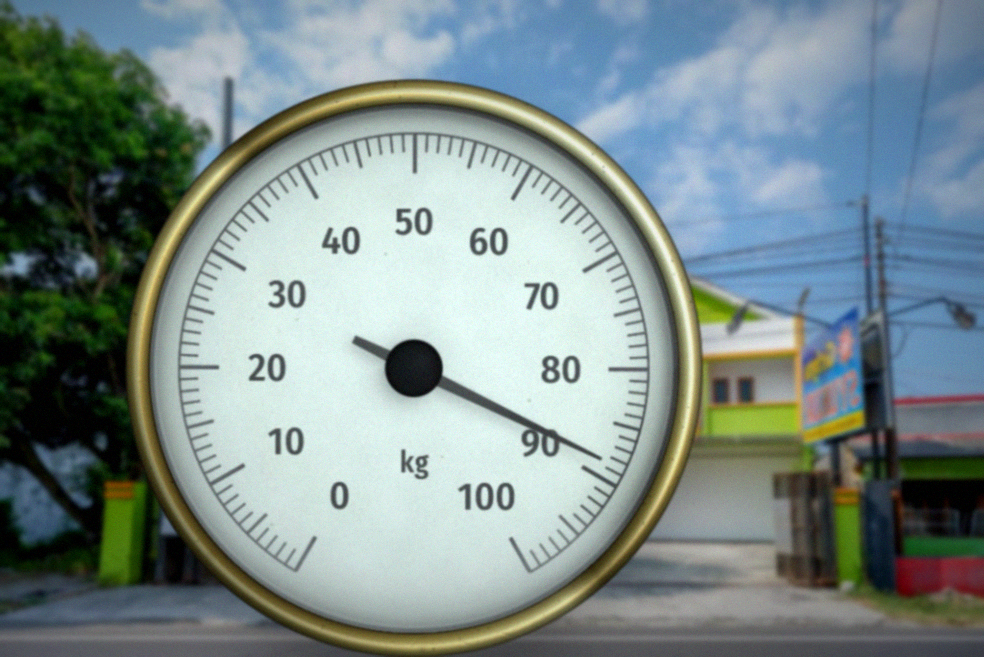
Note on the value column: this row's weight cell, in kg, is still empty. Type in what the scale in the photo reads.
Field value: 88.5 kg
